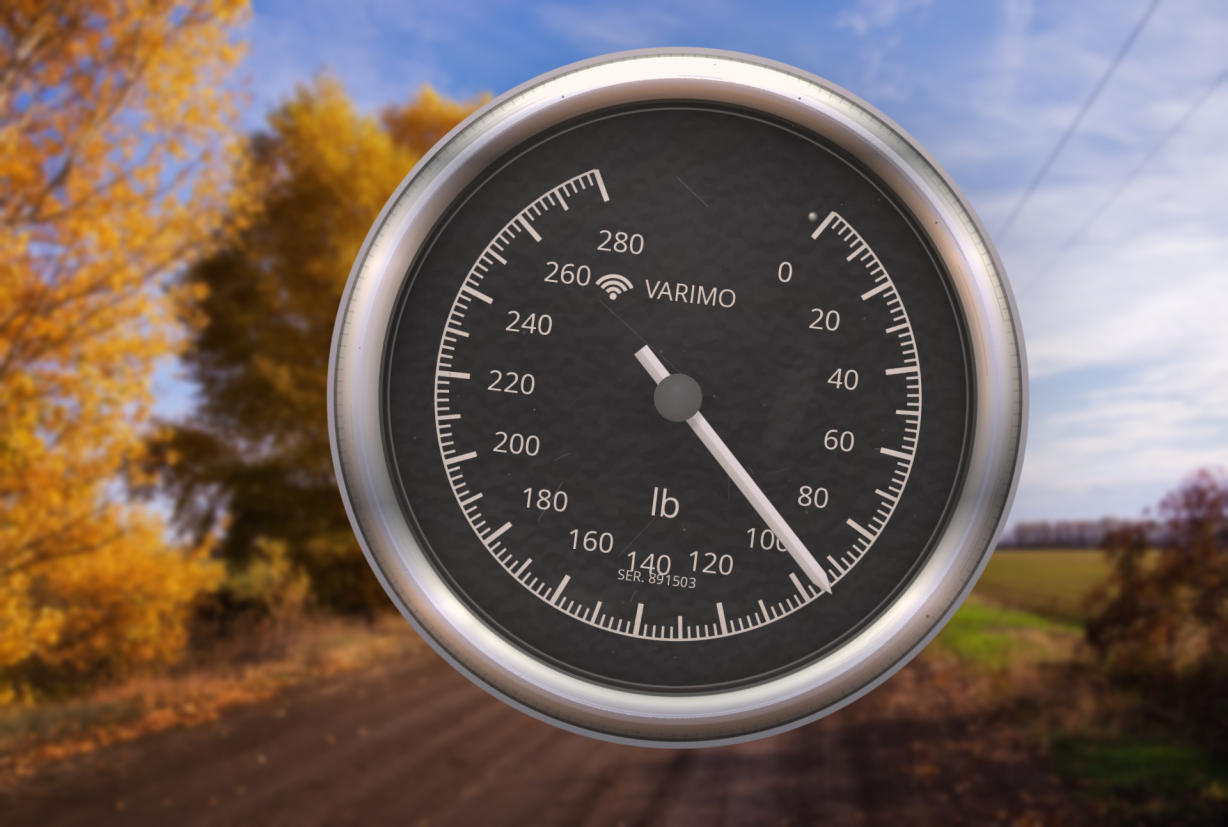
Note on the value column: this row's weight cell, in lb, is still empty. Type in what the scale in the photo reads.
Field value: 95 lb
